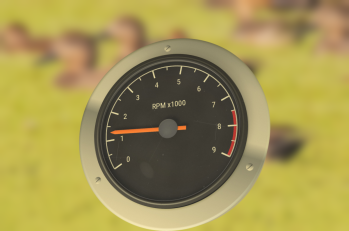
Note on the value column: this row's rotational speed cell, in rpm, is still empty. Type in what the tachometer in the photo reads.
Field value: 1250 rpm
